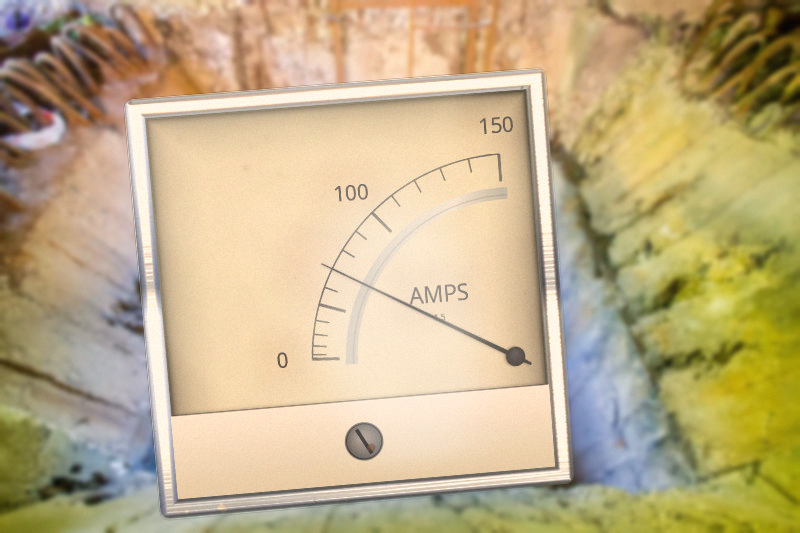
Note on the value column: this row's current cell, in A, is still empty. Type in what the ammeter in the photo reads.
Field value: 70 A
